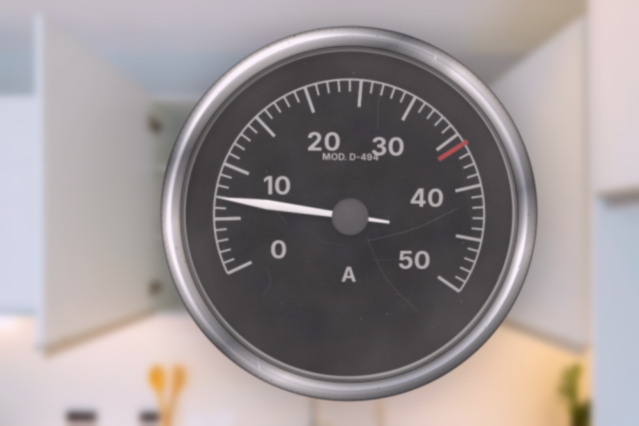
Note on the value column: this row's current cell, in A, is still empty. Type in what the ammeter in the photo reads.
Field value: 7 A
